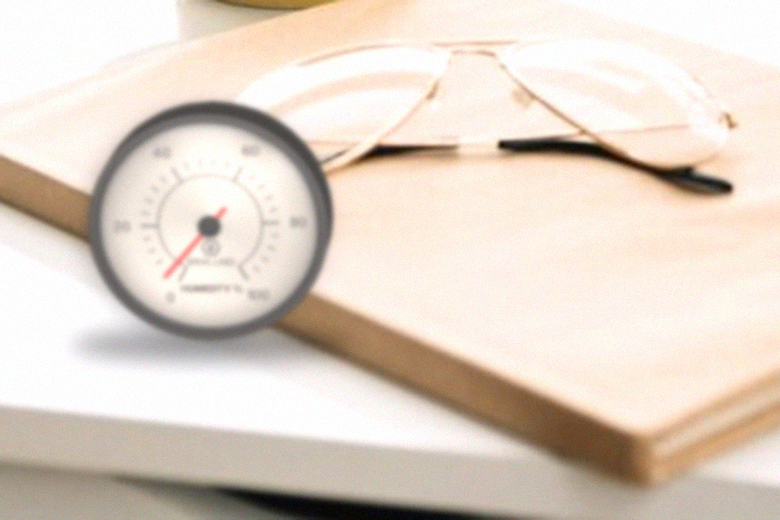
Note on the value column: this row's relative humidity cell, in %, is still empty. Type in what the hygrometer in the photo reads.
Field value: 4 %
